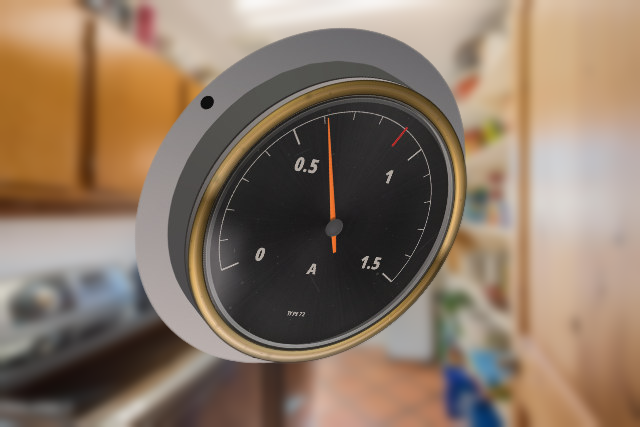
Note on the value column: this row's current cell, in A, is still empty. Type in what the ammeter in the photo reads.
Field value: 0.6 A
